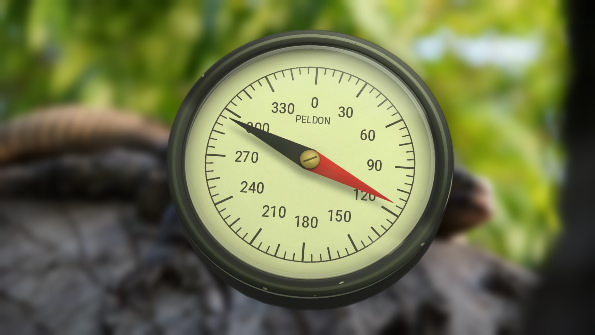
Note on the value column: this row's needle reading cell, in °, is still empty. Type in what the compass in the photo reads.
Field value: 115 °
